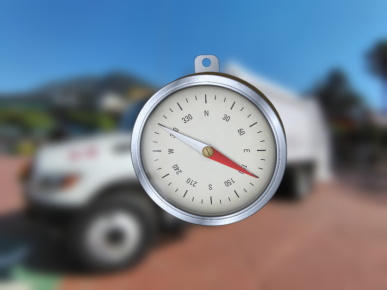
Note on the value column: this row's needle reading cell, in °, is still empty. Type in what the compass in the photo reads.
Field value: 120 °
